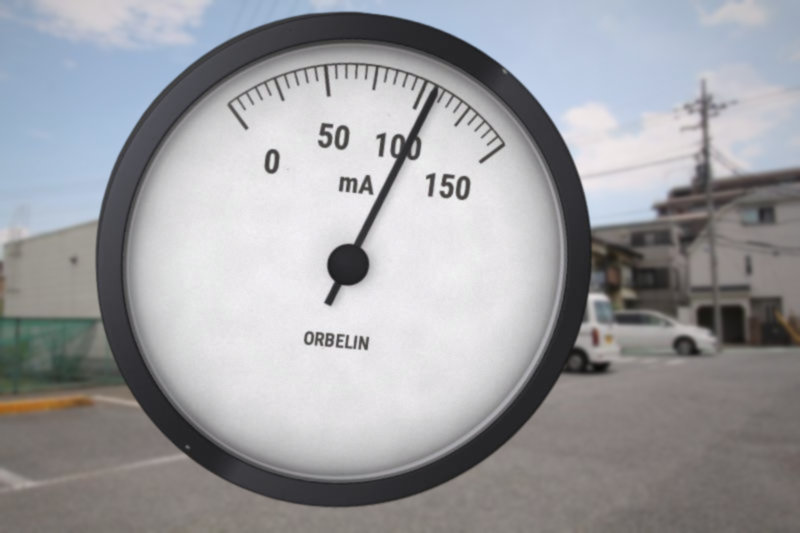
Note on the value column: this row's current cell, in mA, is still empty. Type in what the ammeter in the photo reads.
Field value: 105 mA
